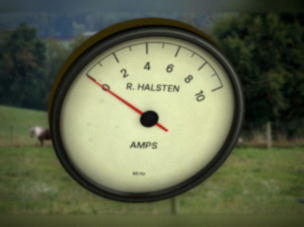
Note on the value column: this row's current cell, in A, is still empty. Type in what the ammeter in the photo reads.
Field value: 0 A
